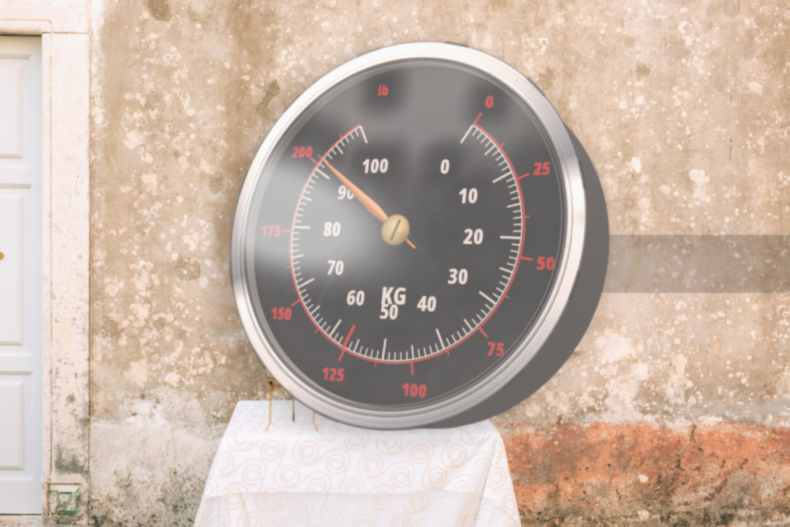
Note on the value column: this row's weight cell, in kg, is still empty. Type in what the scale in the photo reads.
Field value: 92 kg
